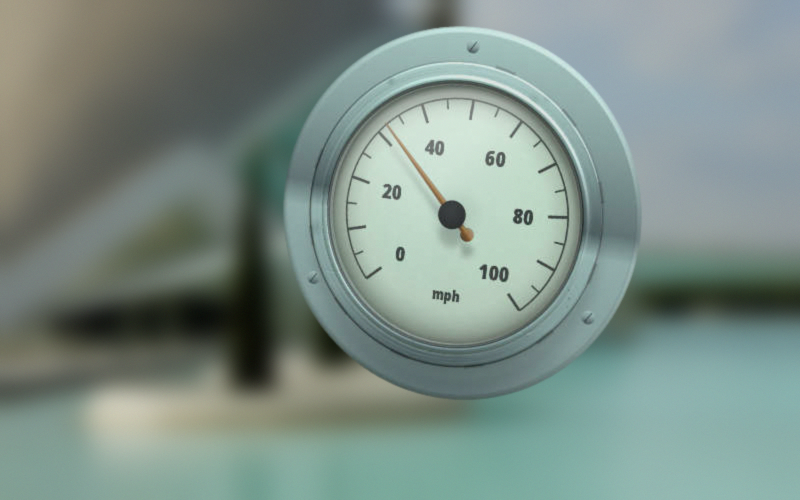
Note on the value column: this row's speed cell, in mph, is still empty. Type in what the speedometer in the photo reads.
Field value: 32.5 mph
